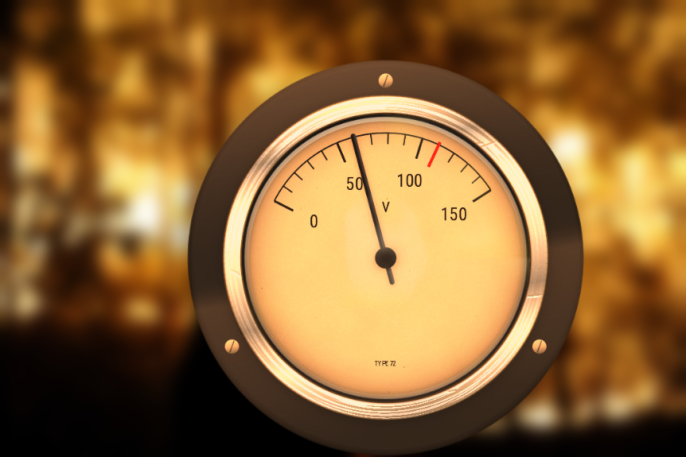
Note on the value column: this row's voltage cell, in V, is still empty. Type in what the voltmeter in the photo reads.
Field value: 60 V
